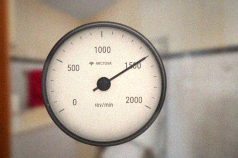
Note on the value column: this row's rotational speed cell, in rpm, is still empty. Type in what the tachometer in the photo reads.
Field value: 1500 rpm
